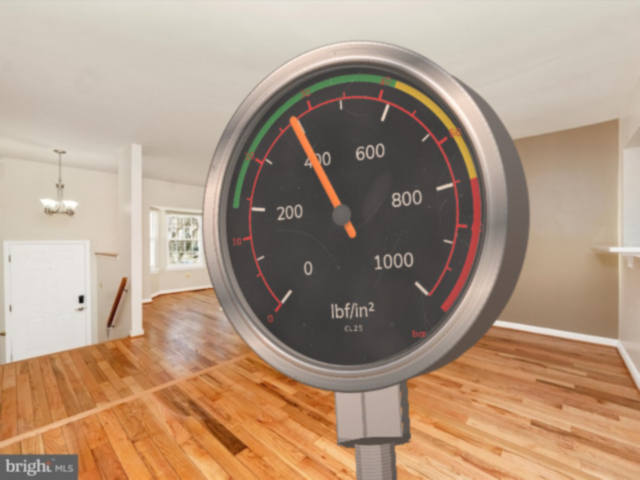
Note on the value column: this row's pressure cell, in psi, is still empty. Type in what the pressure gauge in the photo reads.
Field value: 400 psi
